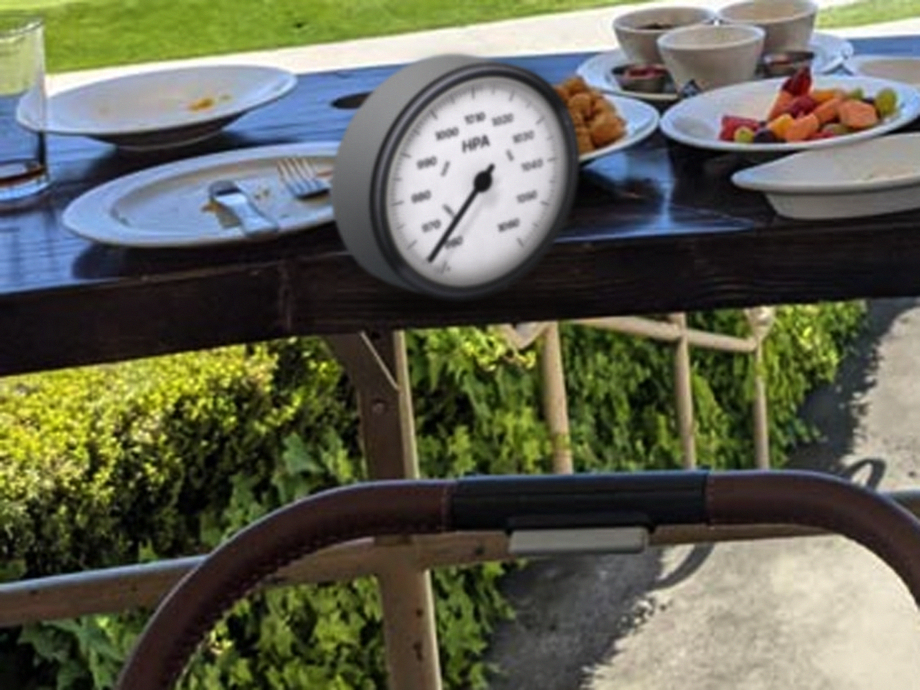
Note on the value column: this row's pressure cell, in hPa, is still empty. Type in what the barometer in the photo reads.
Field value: 965 hPa
